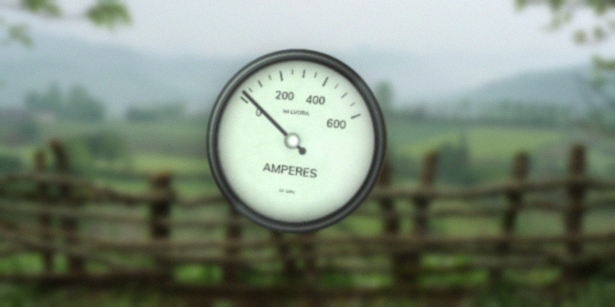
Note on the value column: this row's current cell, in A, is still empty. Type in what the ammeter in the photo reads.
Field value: 25 A
